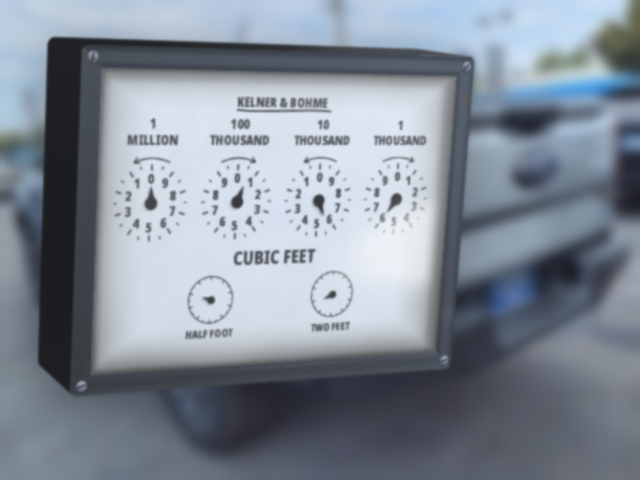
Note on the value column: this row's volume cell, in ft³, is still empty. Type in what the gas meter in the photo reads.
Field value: 5600 ft³
